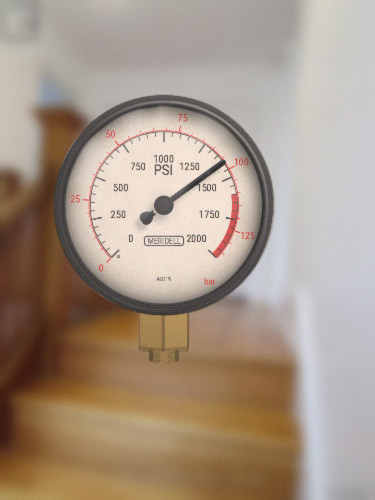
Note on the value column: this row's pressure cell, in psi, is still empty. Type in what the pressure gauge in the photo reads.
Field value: 1400 psi
